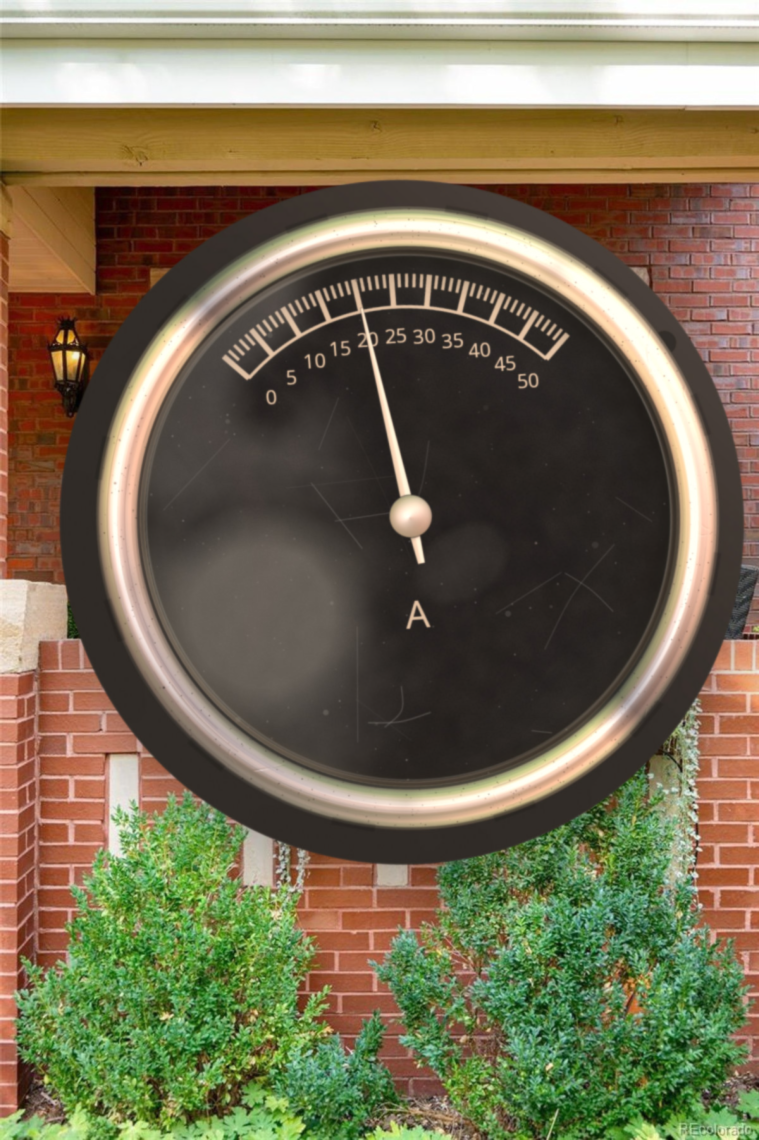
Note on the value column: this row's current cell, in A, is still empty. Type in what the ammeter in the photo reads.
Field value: 20 A
